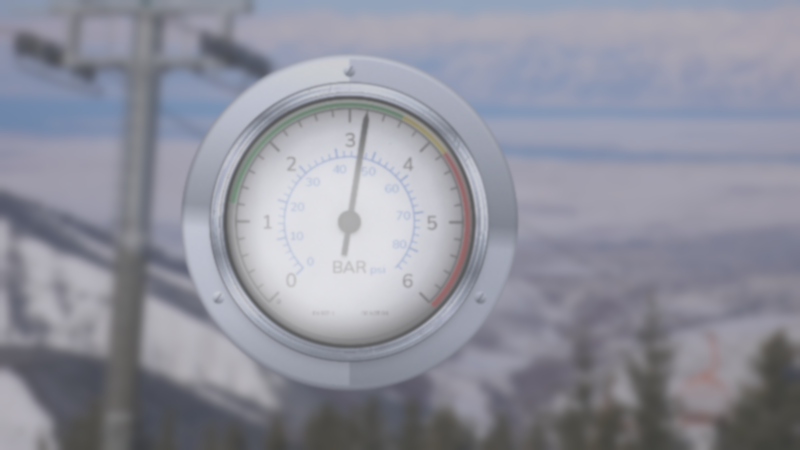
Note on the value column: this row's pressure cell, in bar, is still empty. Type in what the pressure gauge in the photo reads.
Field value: 3.2 bar
